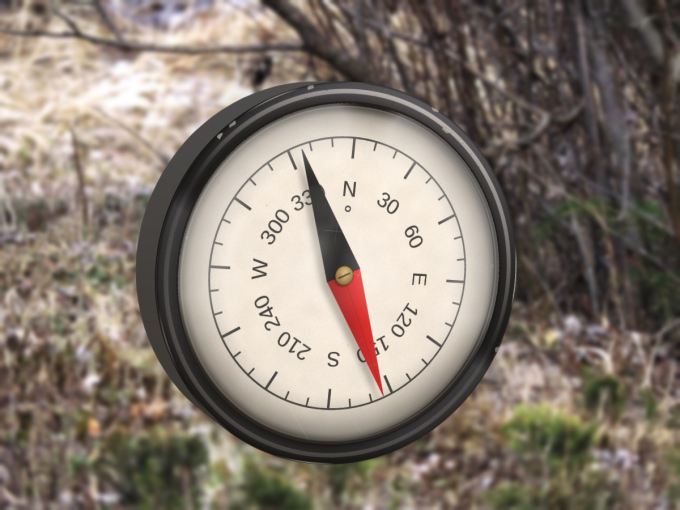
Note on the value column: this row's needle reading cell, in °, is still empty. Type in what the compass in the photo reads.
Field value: 155 °
